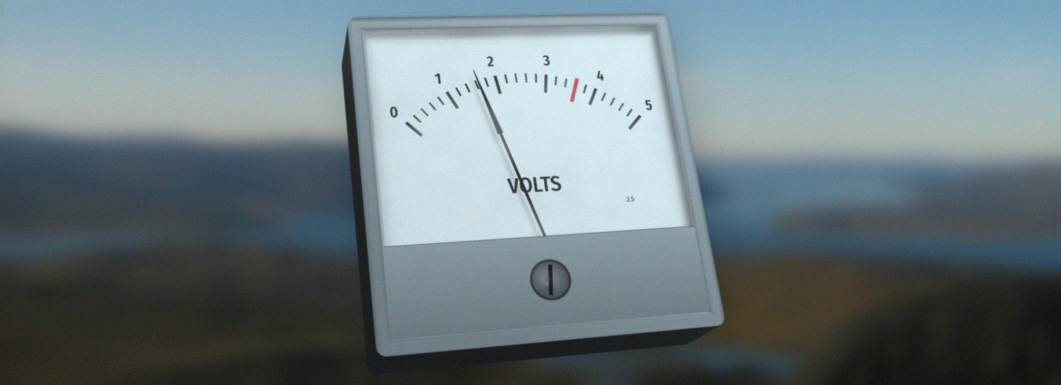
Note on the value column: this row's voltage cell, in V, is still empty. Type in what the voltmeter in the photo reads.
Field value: 1.6 V
